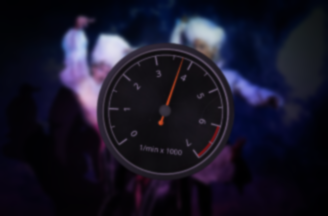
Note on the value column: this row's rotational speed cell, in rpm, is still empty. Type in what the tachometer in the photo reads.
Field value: 3750 rpm
